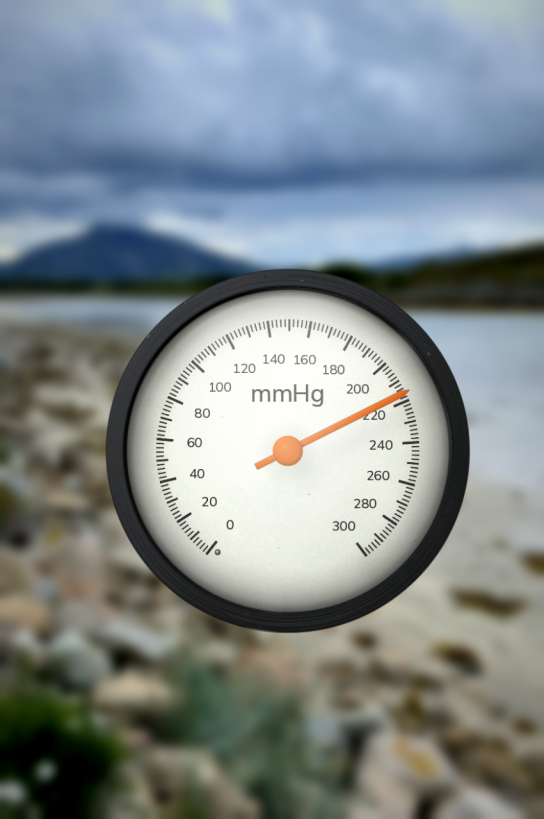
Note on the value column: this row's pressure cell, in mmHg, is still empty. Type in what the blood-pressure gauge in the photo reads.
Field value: 216 mmHg
